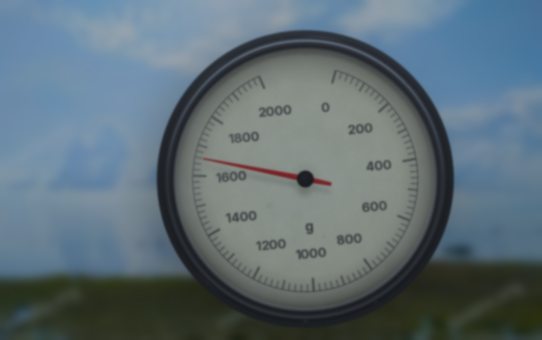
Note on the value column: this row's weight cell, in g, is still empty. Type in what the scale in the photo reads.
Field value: 1660 g
